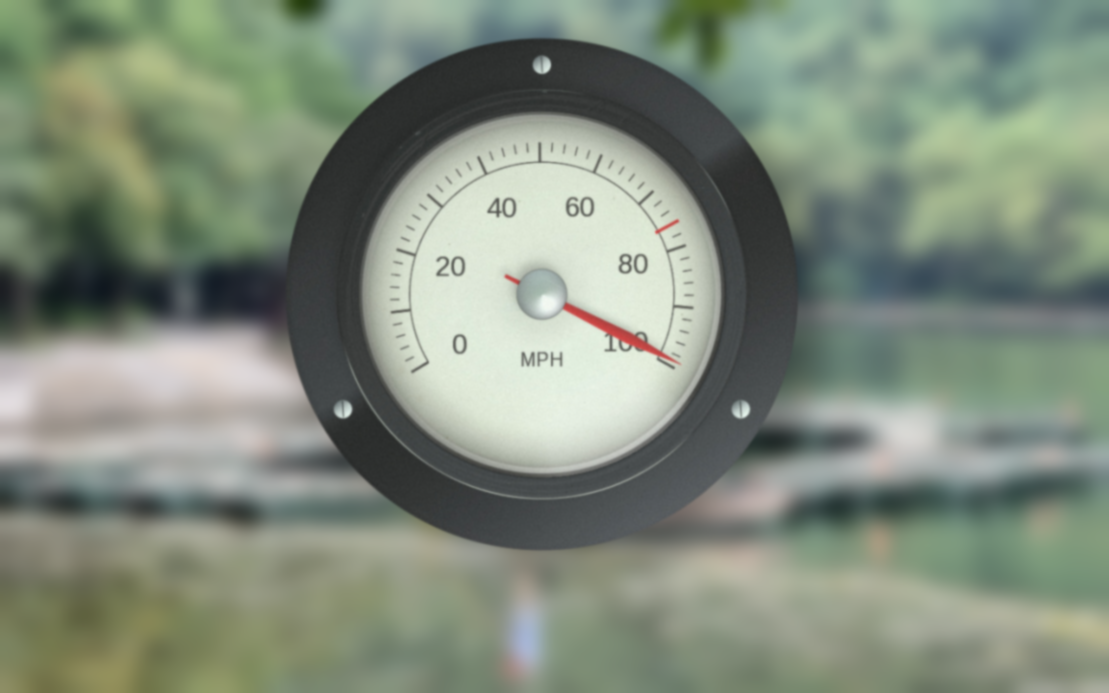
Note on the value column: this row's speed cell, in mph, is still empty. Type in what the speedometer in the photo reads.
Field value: 99 mph
